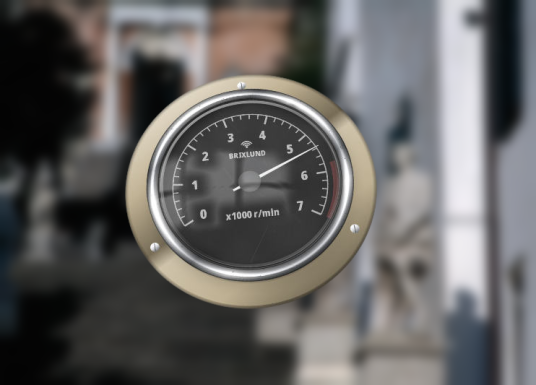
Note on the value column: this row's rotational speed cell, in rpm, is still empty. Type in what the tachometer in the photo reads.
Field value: 5400 rpm
